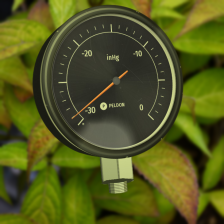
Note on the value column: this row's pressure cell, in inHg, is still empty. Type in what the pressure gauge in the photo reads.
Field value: -29 inHg
